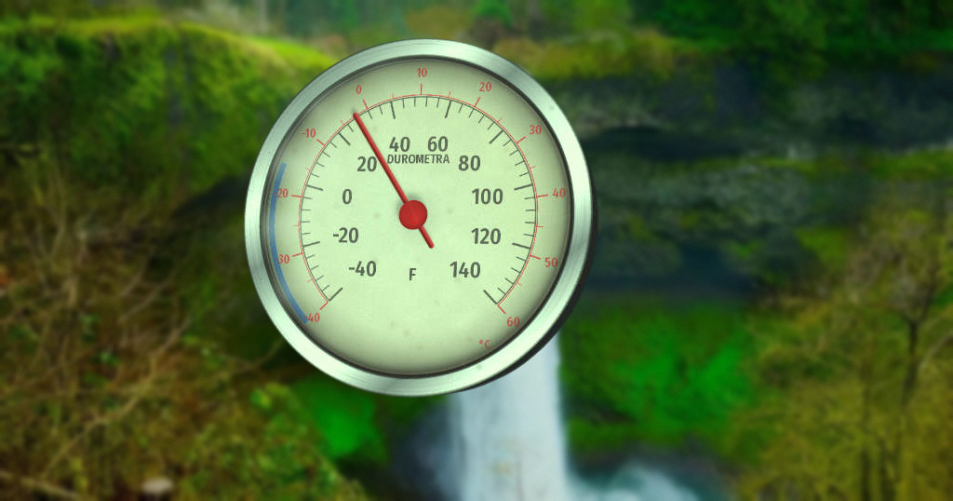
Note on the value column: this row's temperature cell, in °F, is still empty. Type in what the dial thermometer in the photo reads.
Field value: 28 °F
